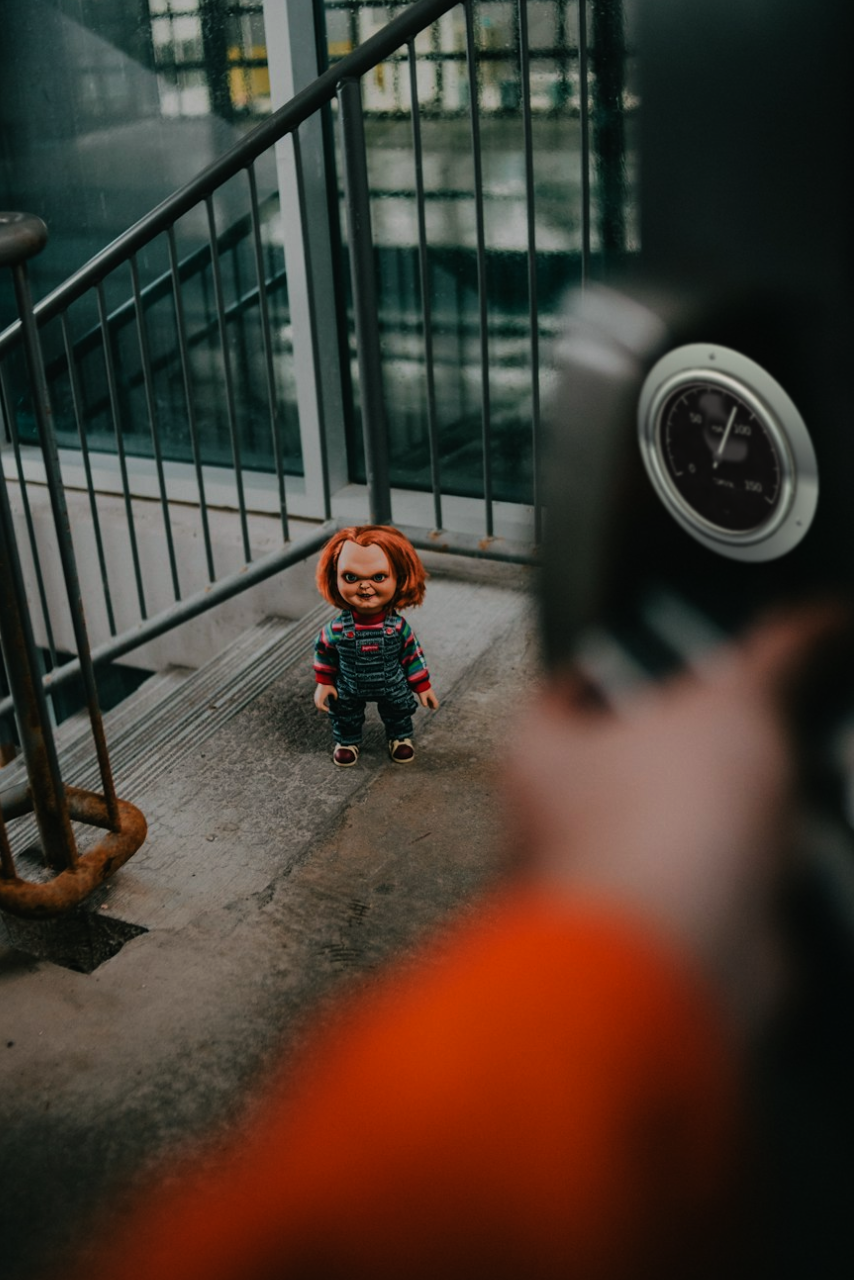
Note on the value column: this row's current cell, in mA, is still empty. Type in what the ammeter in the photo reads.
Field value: 90 mA
